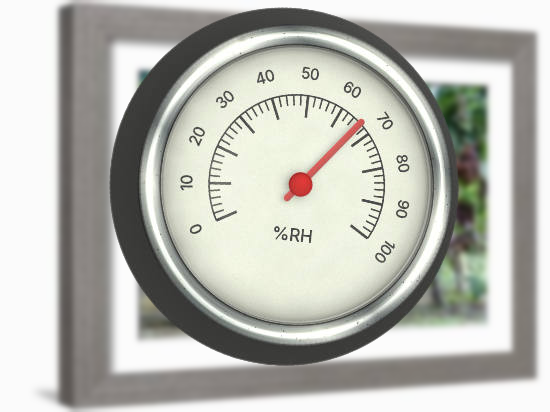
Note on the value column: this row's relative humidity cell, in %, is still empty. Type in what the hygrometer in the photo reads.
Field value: 66 %
